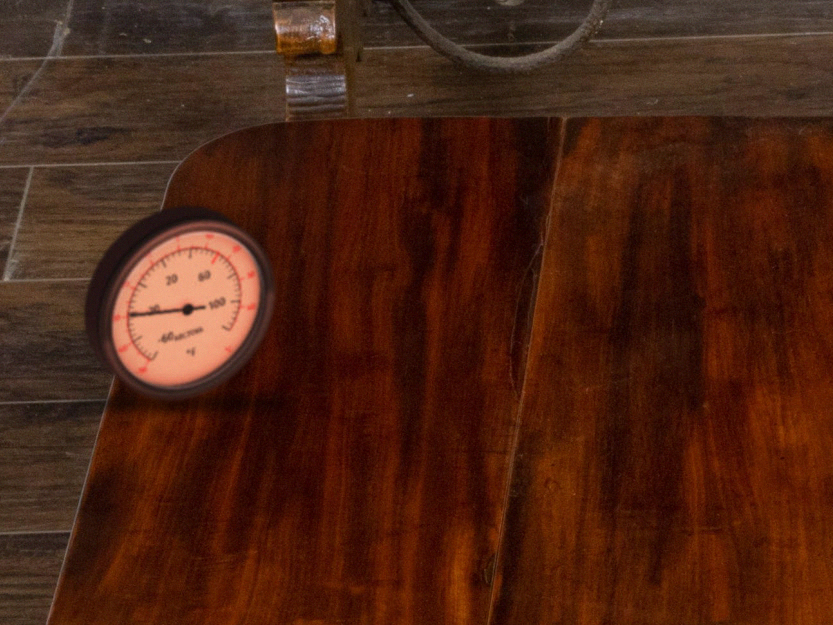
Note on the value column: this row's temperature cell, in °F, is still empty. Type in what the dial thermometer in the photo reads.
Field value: -20 °F
